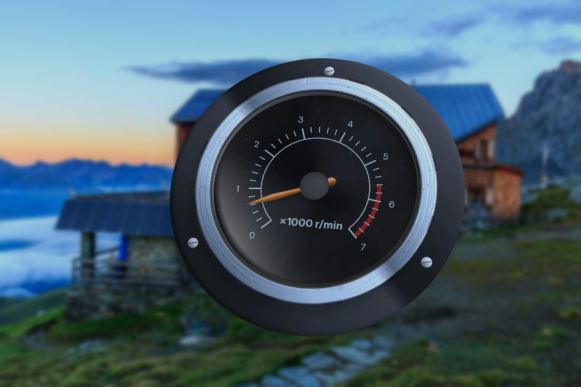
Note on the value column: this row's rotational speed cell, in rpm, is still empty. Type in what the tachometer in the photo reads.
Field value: 600 rpm
